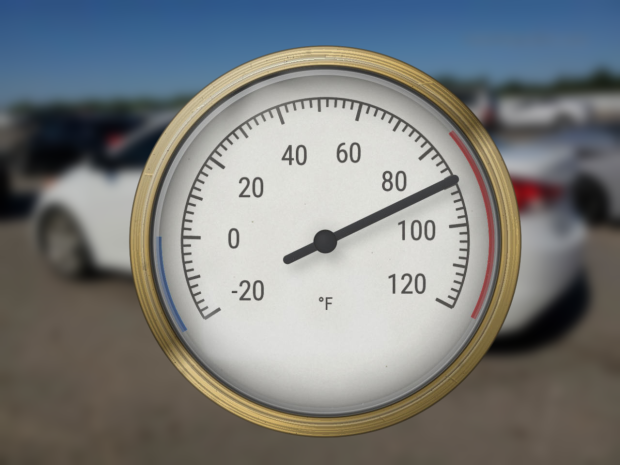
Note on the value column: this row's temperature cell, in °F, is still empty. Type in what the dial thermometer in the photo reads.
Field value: 89 °F
